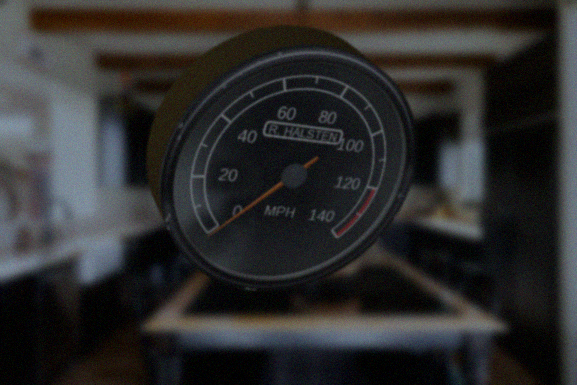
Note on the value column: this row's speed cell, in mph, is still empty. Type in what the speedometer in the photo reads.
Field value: 0 mph
